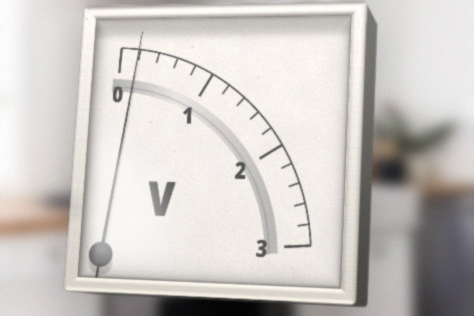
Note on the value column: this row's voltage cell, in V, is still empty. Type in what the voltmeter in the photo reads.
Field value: 0.2 V
